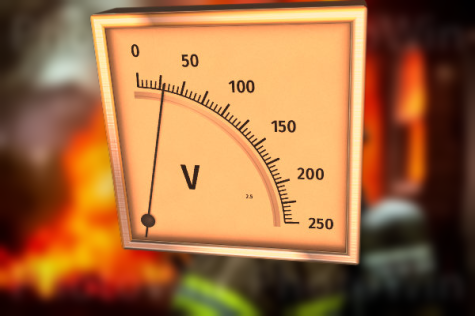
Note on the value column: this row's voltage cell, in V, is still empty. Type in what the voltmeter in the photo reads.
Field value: 30 V
